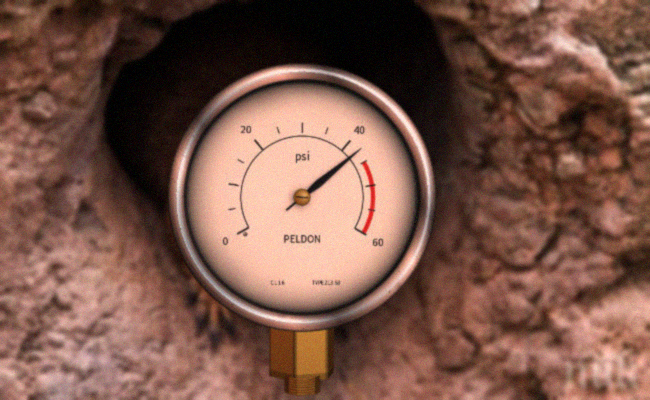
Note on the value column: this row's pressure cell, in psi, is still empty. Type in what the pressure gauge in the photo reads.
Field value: 42.5 psi
